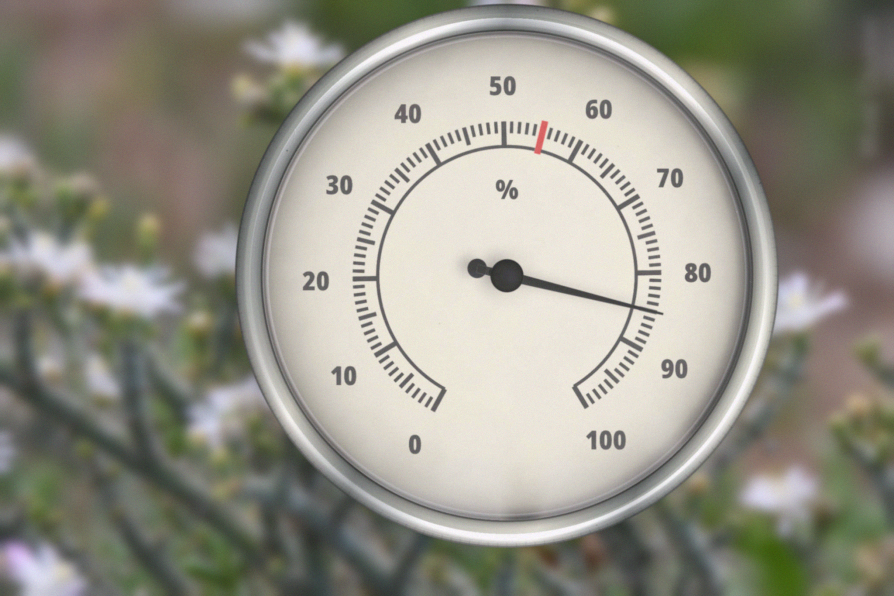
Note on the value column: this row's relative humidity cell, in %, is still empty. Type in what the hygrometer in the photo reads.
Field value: 85 %
